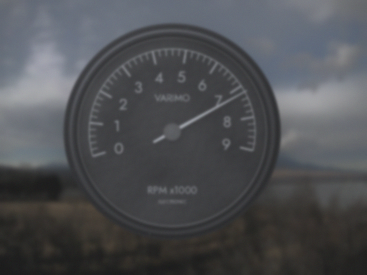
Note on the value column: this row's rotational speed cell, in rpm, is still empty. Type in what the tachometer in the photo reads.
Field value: 7200 rpm
